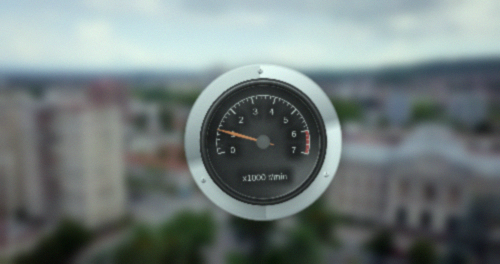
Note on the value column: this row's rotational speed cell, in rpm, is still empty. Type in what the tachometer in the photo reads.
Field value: 1000 rpm
